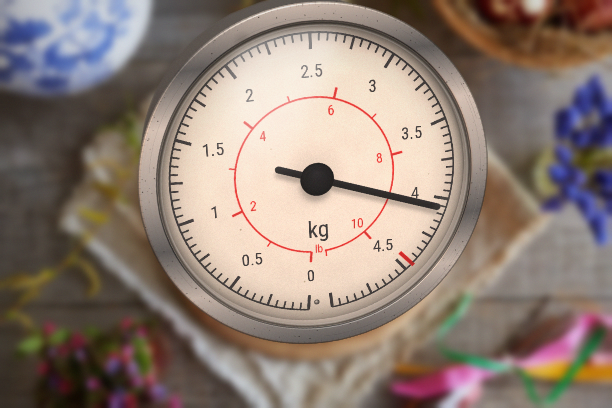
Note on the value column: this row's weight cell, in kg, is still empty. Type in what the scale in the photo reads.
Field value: 4.05 kg
